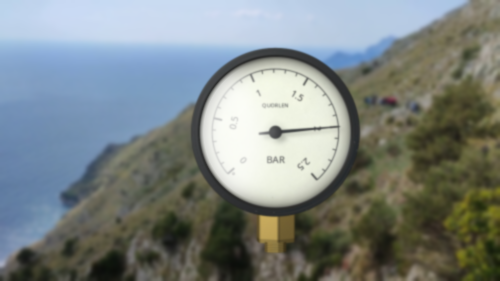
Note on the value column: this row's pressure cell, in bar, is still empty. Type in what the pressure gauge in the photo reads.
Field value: 2 bar
